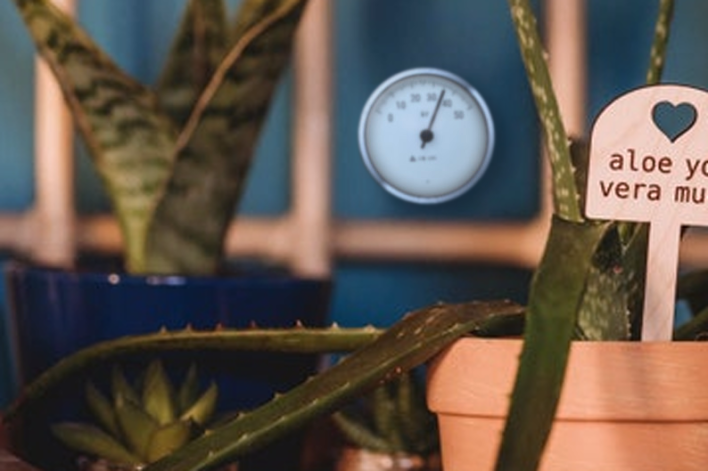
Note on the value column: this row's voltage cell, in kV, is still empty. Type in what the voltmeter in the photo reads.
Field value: 35 kV
